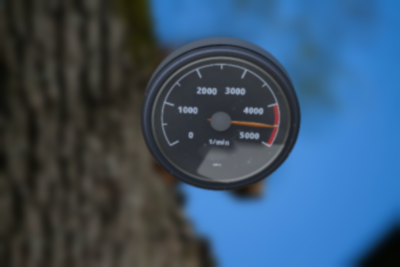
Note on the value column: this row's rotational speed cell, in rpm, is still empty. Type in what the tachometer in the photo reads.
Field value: 4500 rpm
